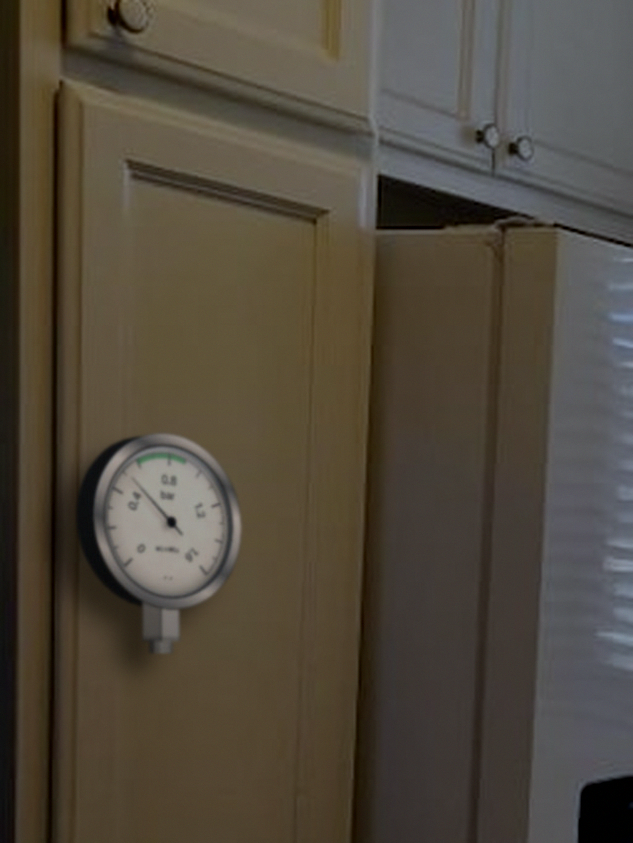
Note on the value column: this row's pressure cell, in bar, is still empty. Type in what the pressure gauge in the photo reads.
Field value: 0.5 bar
